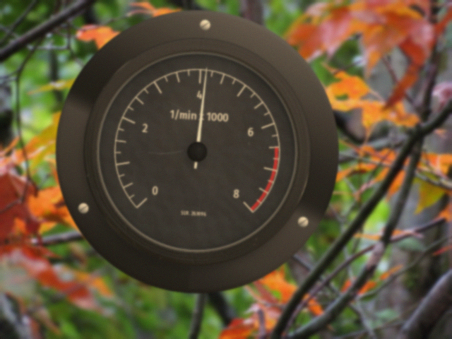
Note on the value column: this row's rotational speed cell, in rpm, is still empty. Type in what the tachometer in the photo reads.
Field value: 4125 rpm
